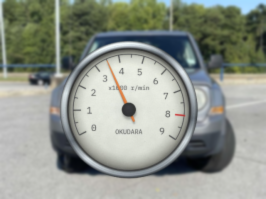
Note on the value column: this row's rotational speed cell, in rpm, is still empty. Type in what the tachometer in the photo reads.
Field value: 3500 rpm
